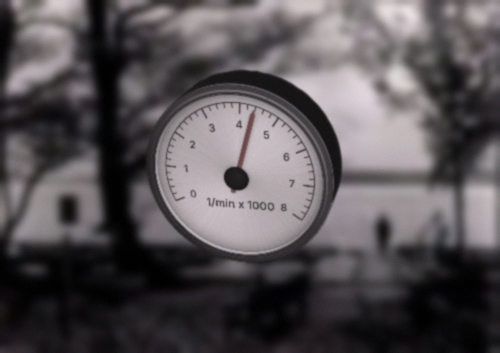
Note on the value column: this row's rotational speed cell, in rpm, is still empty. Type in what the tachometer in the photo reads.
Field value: 4400 rpm
